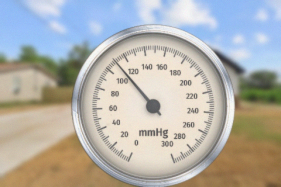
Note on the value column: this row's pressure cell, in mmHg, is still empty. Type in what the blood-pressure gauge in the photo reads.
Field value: 110 mmHg
